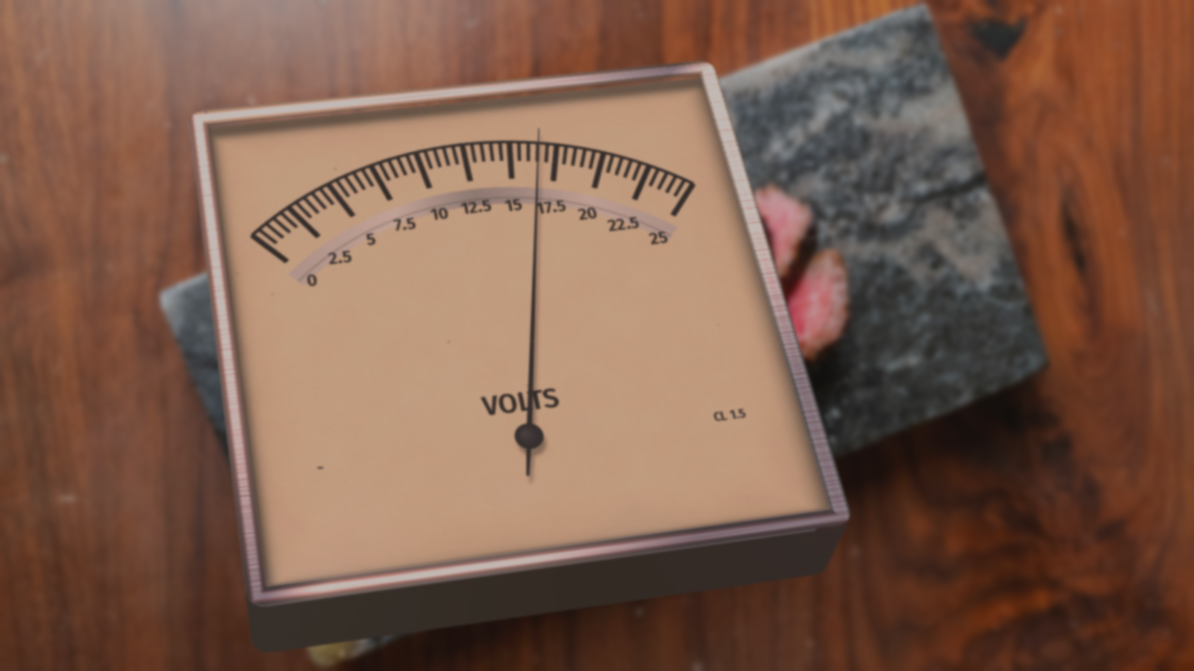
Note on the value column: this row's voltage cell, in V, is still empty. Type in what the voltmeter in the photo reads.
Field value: 16.5 V
